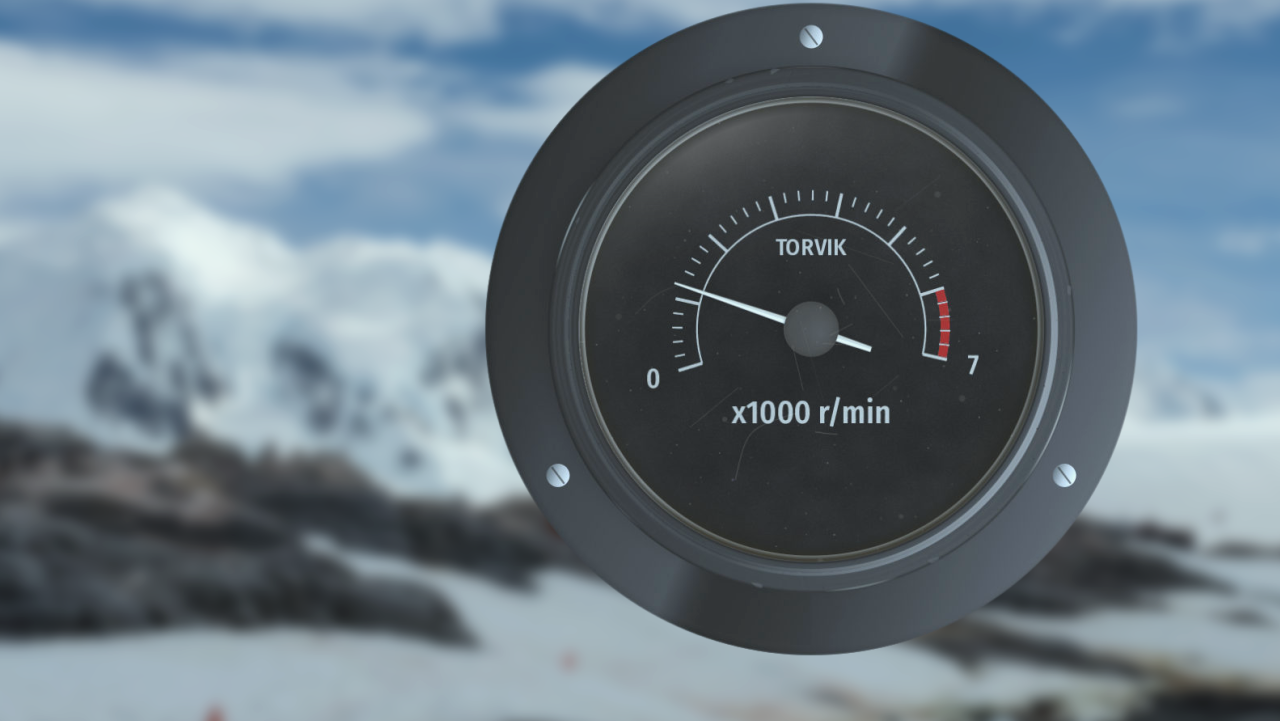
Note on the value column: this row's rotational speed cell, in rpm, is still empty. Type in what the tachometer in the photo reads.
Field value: 1200 rpm
